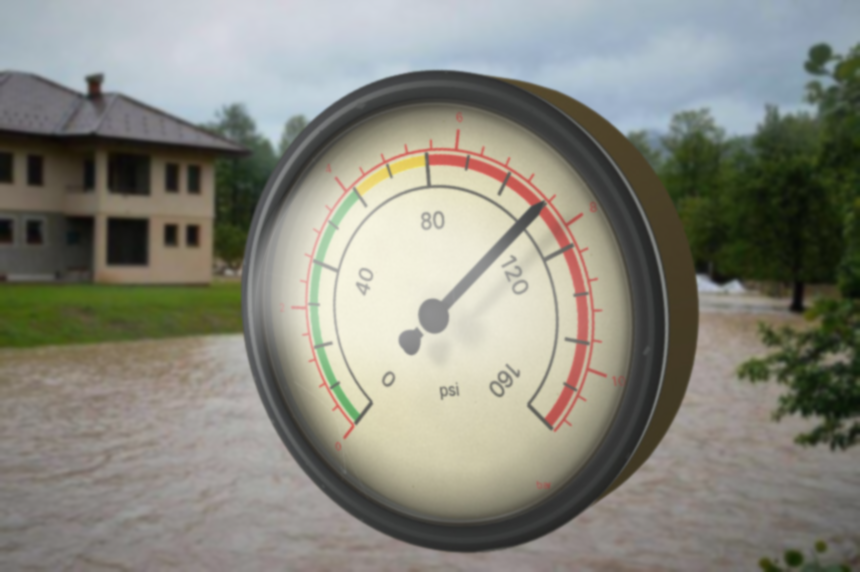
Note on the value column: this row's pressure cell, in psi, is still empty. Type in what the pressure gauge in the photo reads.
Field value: 110 psi
